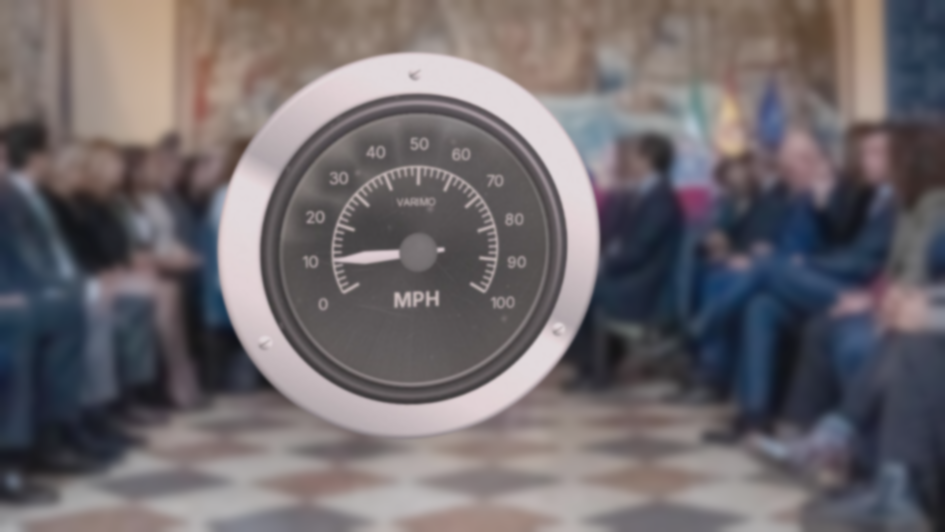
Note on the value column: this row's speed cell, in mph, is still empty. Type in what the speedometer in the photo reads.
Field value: 10 mph
